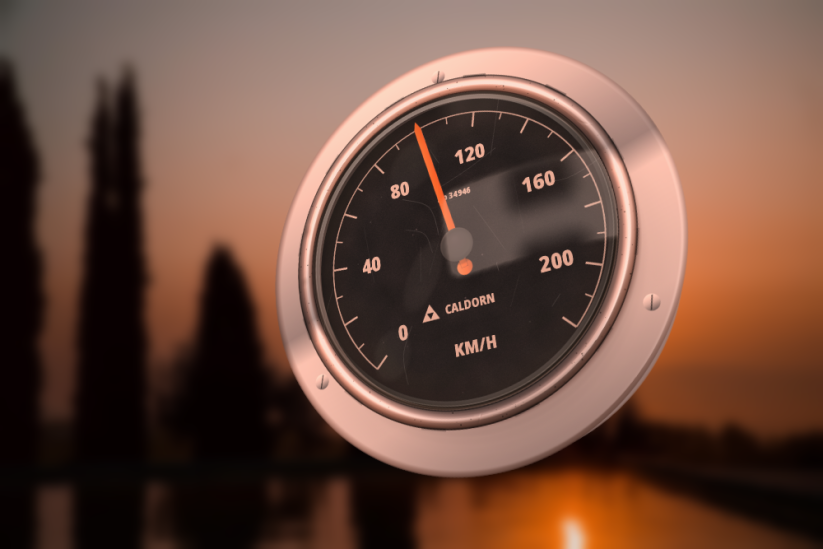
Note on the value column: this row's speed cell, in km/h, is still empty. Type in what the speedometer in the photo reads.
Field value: 100 km/h
